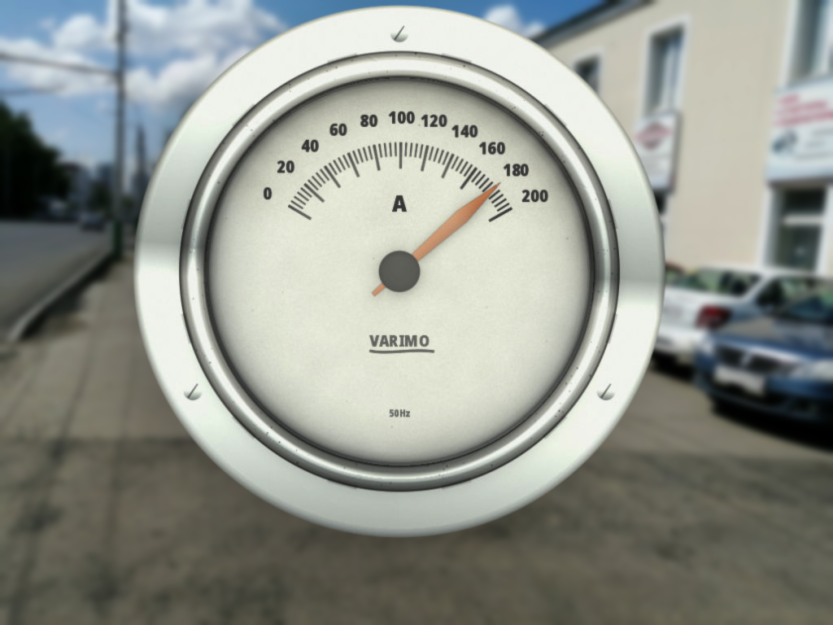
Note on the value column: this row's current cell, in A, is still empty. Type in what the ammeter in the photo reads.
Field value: 180 A
